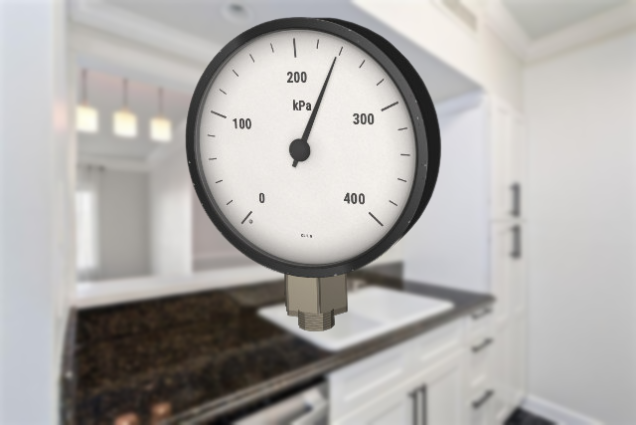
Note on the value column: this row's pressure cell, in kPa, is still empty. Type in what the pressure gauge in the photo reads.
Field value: 240 kPa
